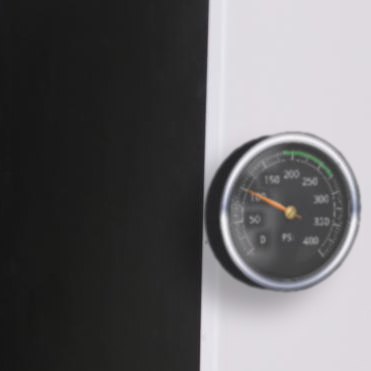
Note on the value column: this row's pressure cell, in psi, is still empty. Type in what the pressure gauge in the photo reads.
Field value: 100 psi
